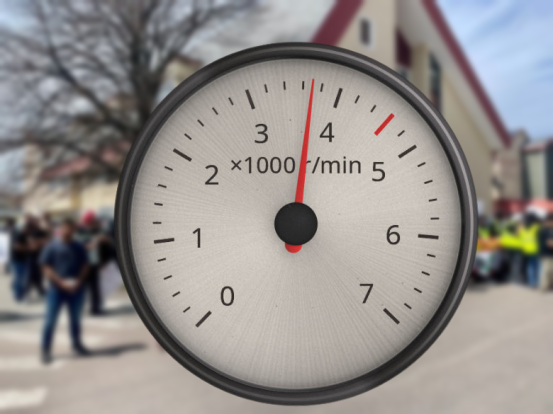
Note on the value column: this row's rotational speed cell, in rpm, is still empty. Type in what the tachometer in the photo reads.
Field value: 3700 rpm
